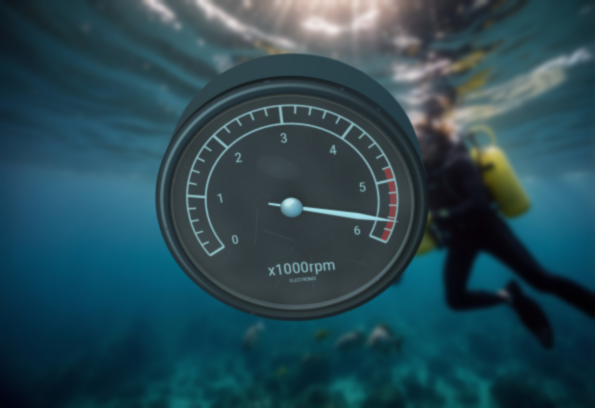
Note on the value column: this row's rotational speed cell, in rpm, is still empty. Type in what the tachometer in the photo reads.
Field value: 5600 rpm
